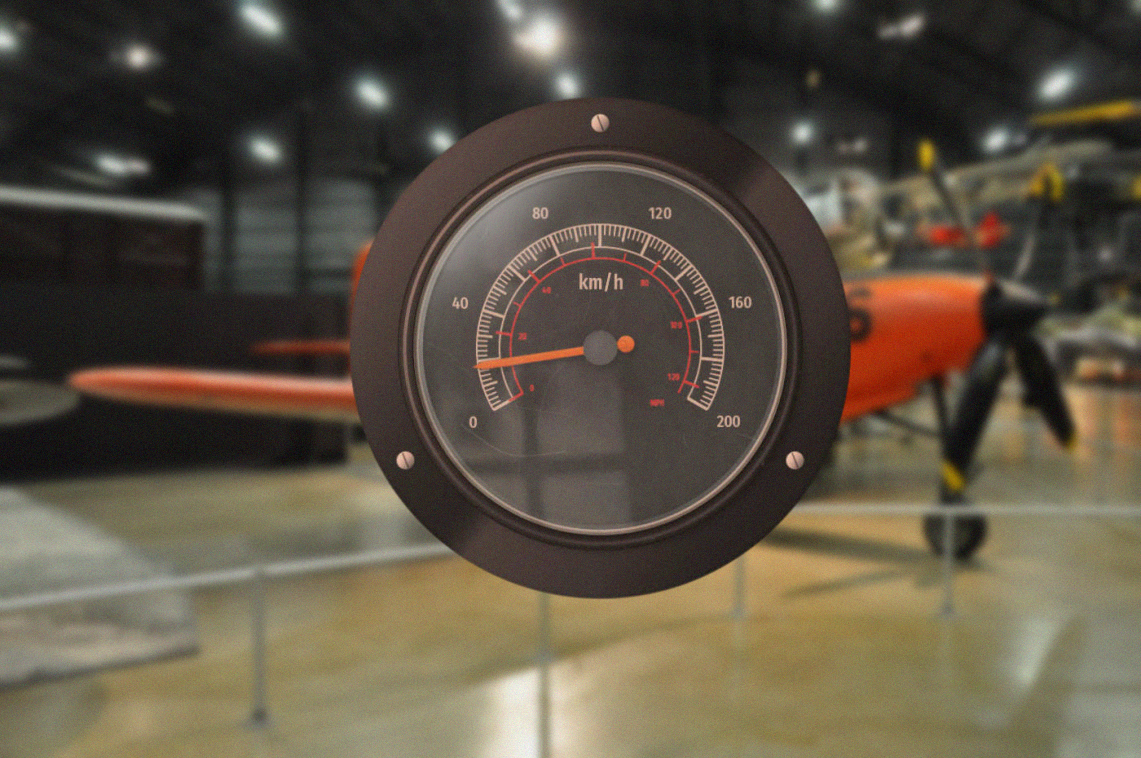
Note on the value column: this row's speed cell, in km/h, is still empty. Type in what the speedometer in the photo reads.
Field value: 18 km/h
